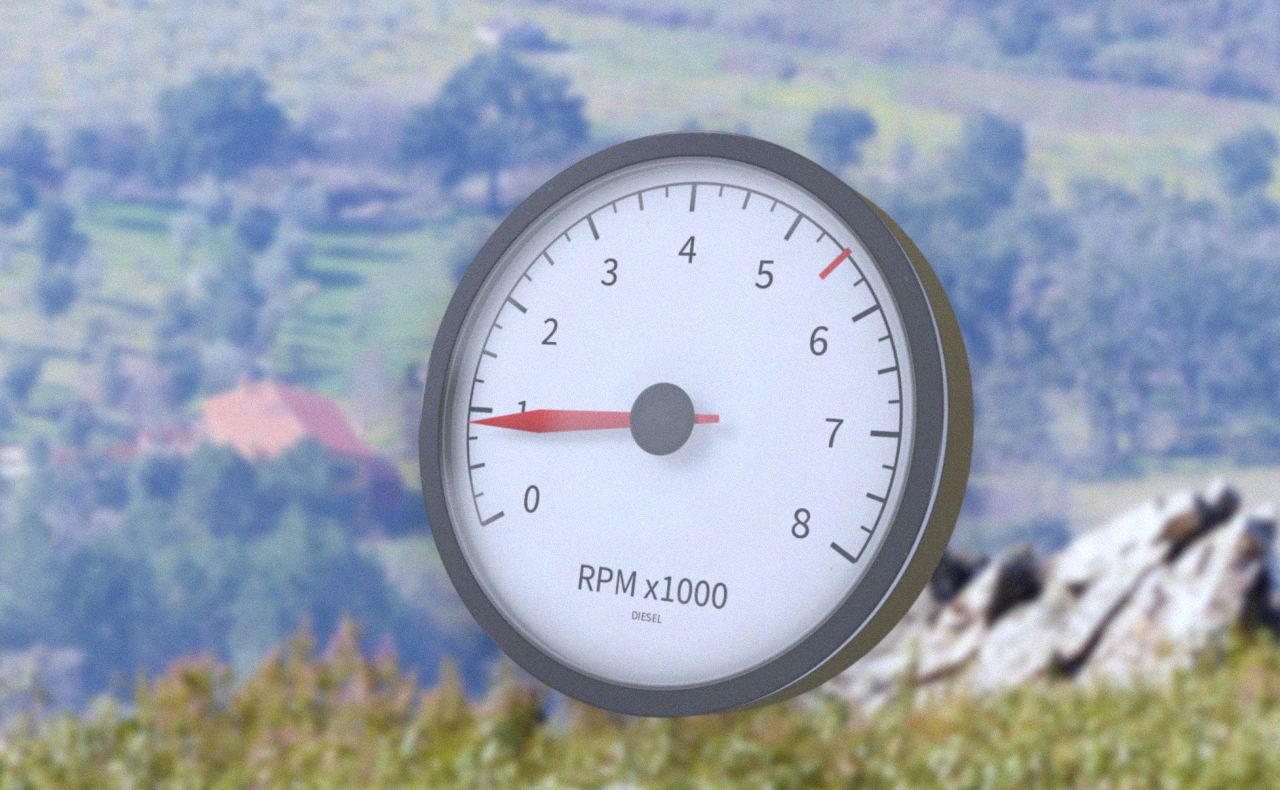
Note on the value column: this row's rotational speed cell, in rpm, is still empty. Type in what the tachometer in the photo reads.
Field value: 875 rpm
